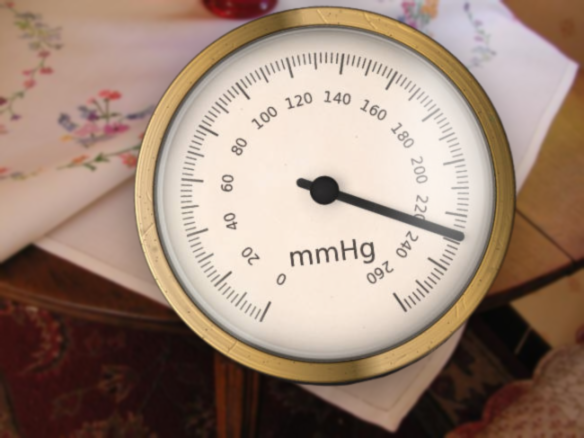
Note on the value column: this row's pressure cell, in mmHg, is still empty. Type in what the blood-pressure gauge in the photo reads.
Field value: 228 mmHg
